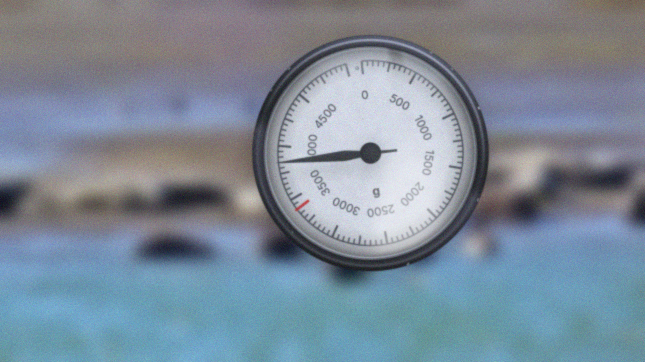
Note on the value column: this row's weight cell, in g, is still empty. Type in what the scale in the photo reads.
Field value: 3850 g
